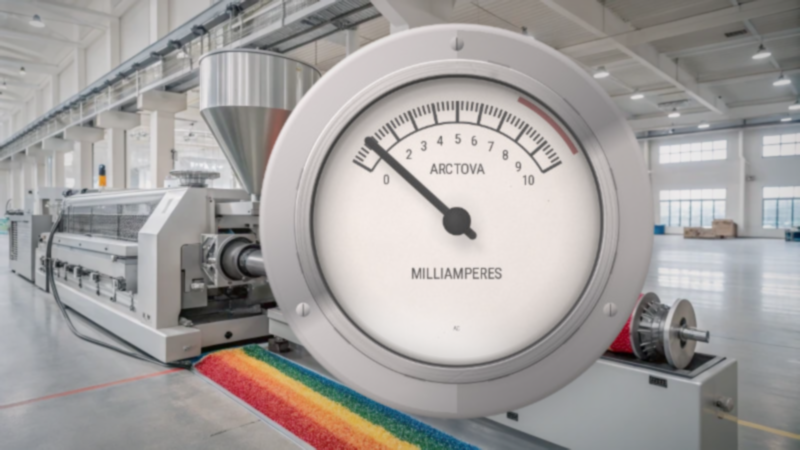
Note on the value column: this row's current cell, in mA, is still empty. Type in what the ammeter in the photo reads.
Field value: 1 mA
